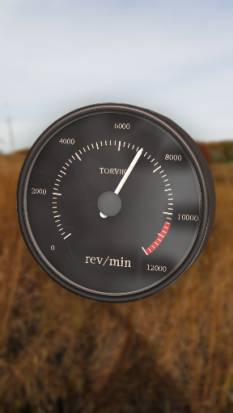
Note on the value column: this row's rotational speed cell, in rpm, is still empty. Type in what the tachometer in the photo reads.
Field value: 7000 rpm
